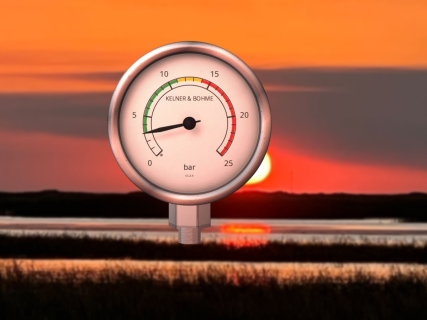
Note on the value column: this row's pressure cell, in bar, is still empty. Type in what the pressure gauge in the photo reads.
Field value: 3 bar
